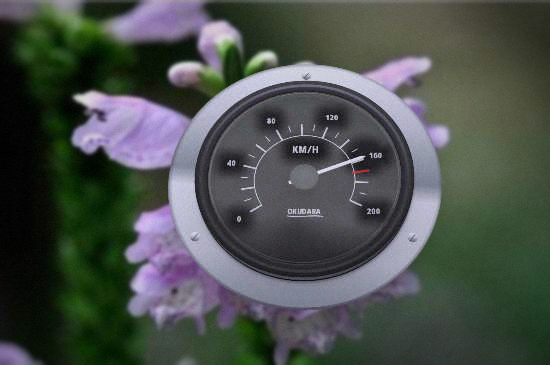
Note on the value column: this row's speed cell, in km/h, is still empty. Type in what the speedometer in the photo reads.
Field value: 160 km/h
